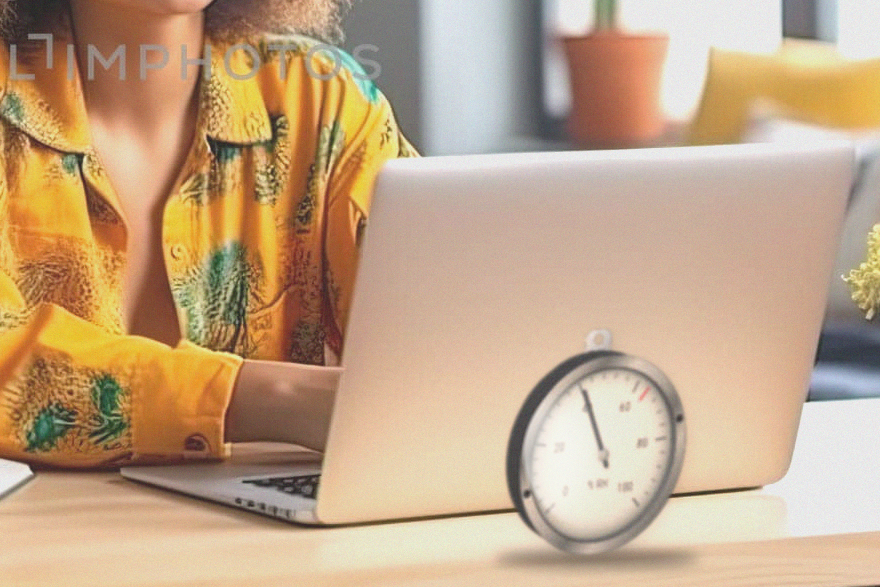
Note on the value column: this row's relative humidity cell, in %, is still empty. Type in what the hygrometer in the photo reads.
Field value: 40 %
